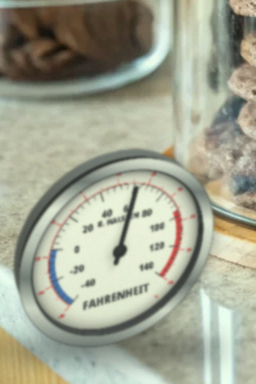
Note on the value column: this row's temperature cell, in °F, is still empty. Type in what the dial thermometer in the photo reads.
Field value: 60 °F
